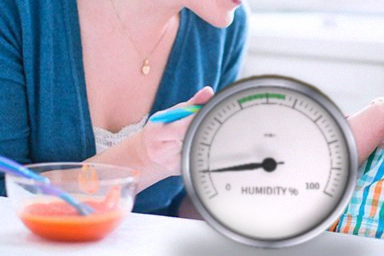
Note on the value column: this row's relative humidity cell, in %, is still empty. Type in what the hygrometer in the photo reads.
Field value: 10 %
